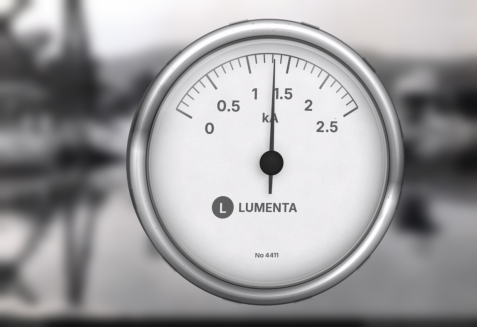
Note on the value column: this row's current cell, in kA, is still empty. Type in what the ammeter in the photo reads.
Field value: 1.3 kA
